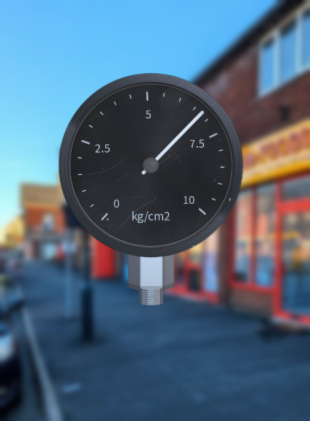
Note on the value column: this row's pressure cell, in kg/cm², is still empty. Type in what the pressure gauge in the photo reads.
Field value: 6.75 kg/cm²
